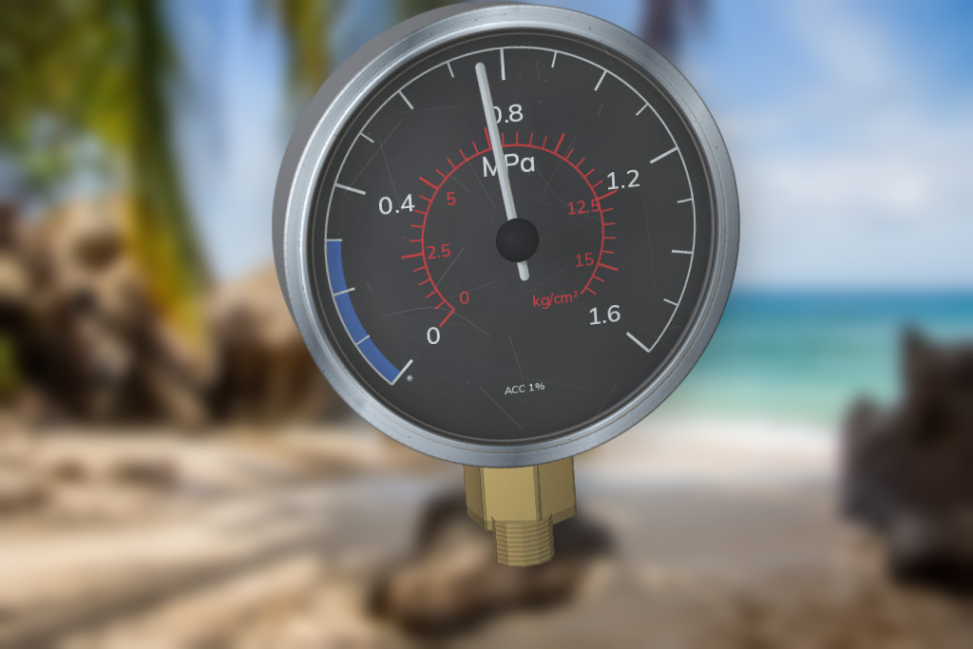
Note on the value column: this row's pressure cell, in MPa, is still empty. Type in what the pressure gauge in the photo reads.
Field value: 0.75 MPa
